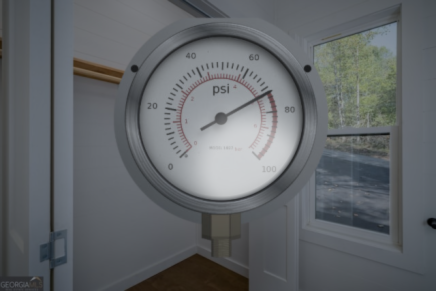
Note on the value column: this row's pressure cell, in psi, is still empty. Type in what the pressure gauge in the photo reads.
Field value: 72 psi
